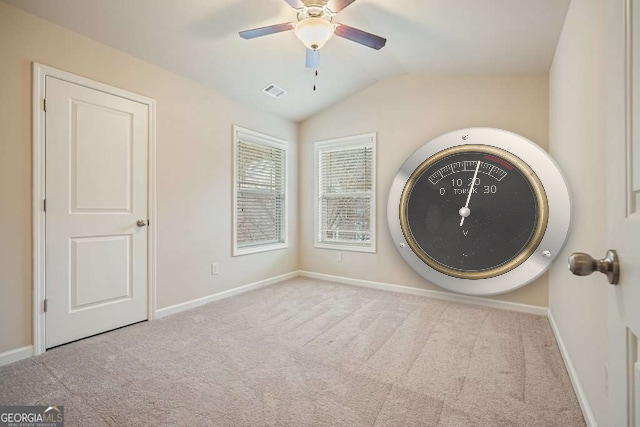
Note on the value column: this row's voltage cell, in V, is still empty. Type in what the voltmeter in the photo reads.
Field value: 20 V
